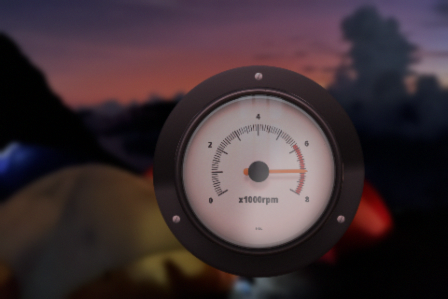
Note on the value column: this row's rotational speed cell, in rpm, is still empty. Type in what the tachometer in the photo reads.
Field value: 7000 rpm
